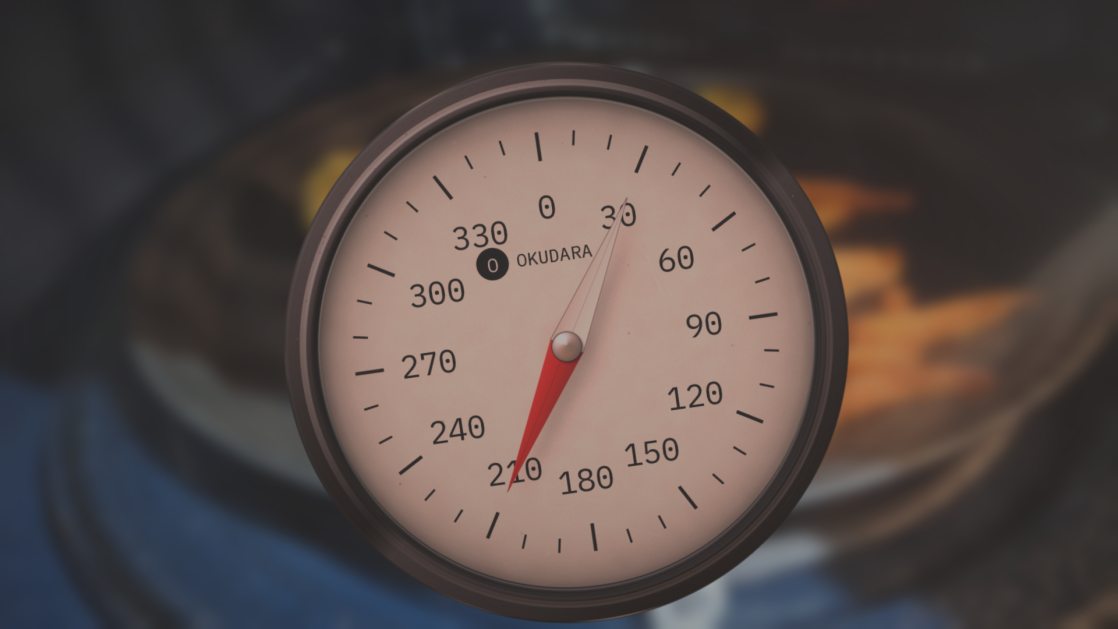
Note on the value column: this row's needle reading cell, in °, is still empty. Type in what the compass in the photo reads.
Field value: 210 °
